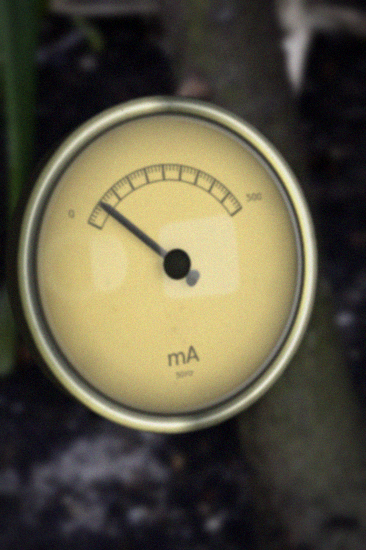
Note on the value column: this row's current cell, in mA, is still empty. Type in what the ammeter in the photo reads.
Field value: 50 mA
